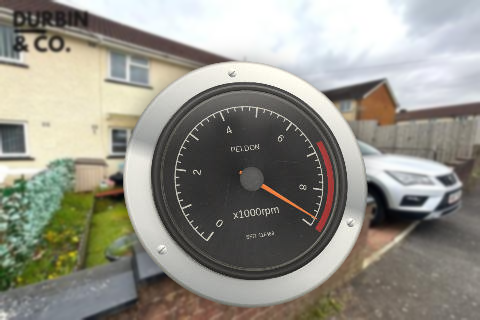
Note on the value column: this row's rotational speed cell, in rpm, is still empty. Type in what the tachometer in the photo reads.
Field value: 8800 rpm
